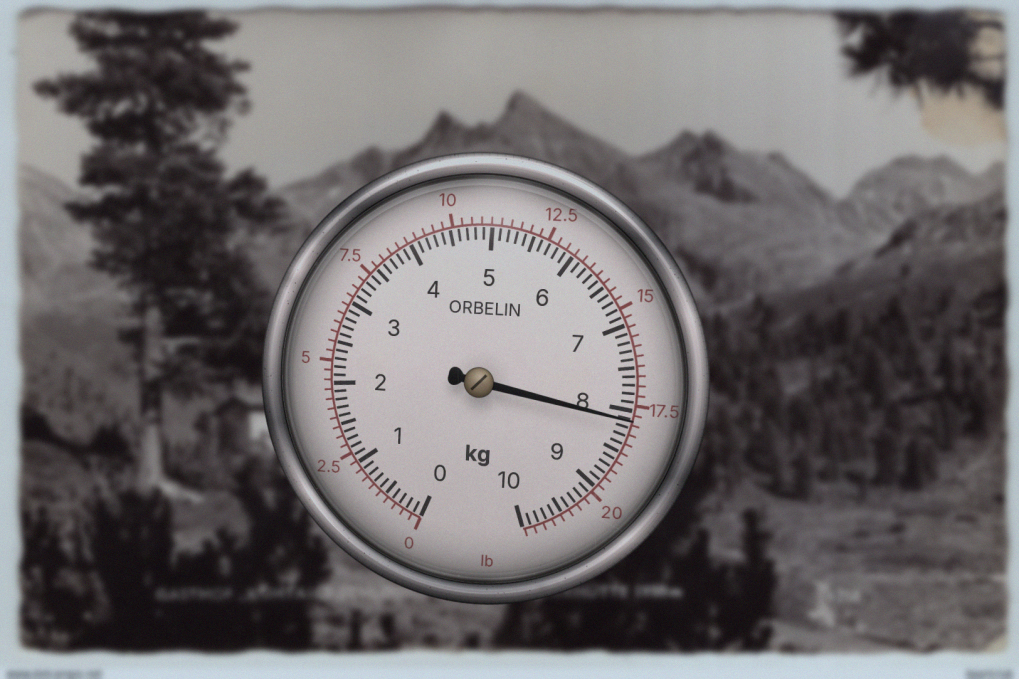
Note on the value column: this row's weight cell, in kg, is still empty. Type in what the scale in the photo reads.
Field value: 8.1 kg
